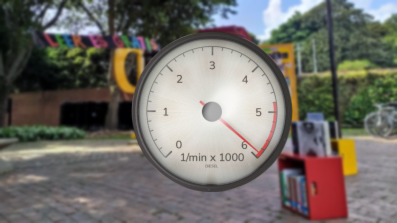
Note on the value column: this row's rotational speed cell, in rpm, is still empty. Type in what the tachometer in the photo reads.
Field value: 5900 rpm
